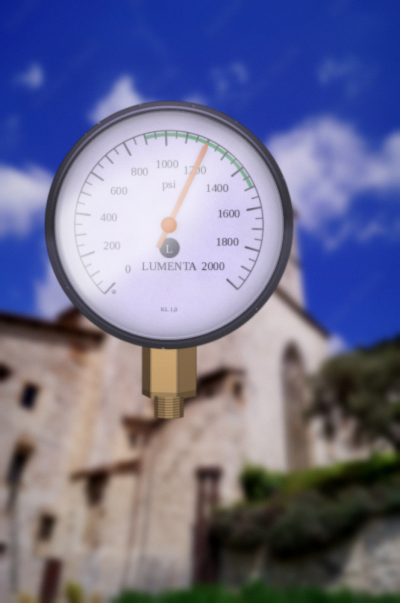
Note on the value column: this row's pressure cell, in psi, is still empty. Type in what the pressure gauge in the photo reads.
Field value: 1200 psi
